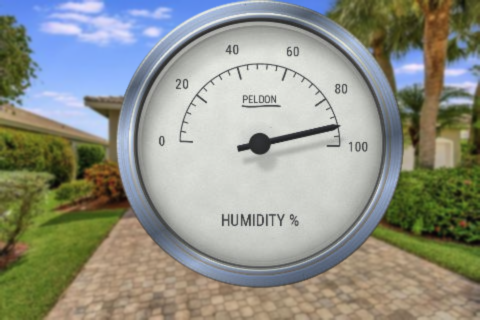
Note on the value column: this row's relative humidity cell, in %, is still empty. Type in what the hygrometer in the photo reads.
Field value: 92 %
